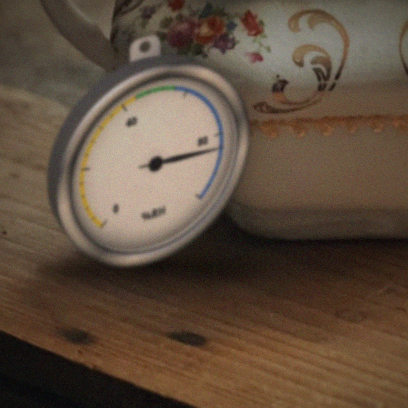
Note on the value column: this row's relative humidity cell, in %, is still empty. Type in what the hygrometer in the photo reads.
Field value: 84 %
